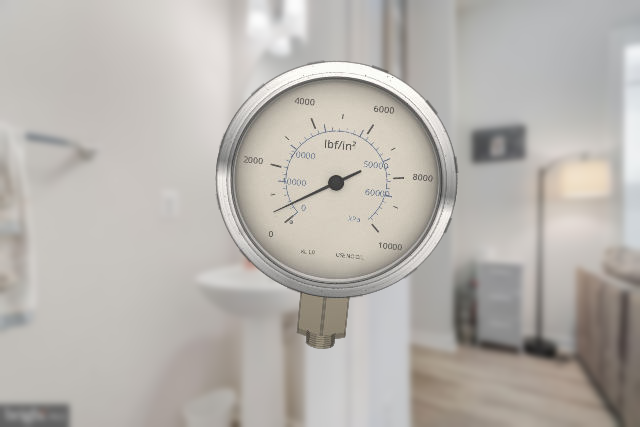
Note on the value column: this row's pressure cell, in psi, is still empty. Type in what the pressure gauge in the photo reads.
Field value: 500 psi
